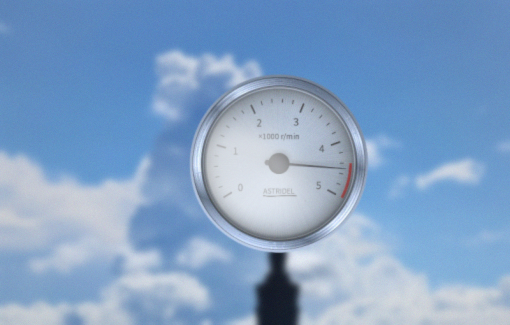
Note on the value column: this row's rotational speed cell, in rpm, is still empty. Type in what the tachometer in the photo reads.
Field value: 4500 rpm
